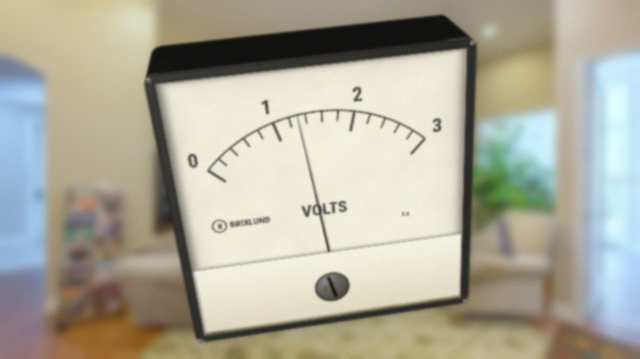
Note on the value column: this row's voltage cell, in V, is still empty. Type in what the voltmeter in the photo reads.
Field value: 1.3 V
